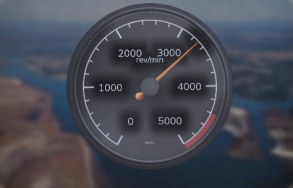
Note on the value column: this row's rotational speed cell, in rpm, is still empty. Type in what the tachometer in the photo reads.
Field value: 3300 rpm
